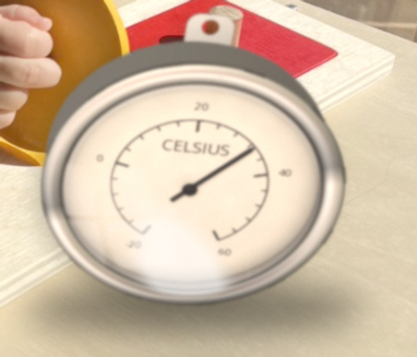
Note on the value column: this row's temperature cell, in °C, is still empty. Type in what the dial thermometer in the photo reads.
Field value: 32 °C
